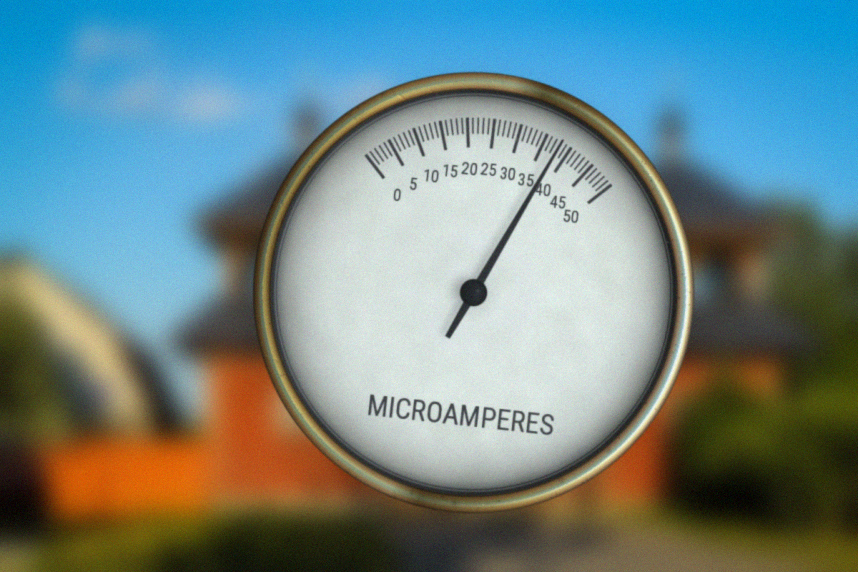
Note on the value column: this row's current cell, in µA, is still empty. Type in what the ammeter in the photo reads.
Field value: 38 µA
